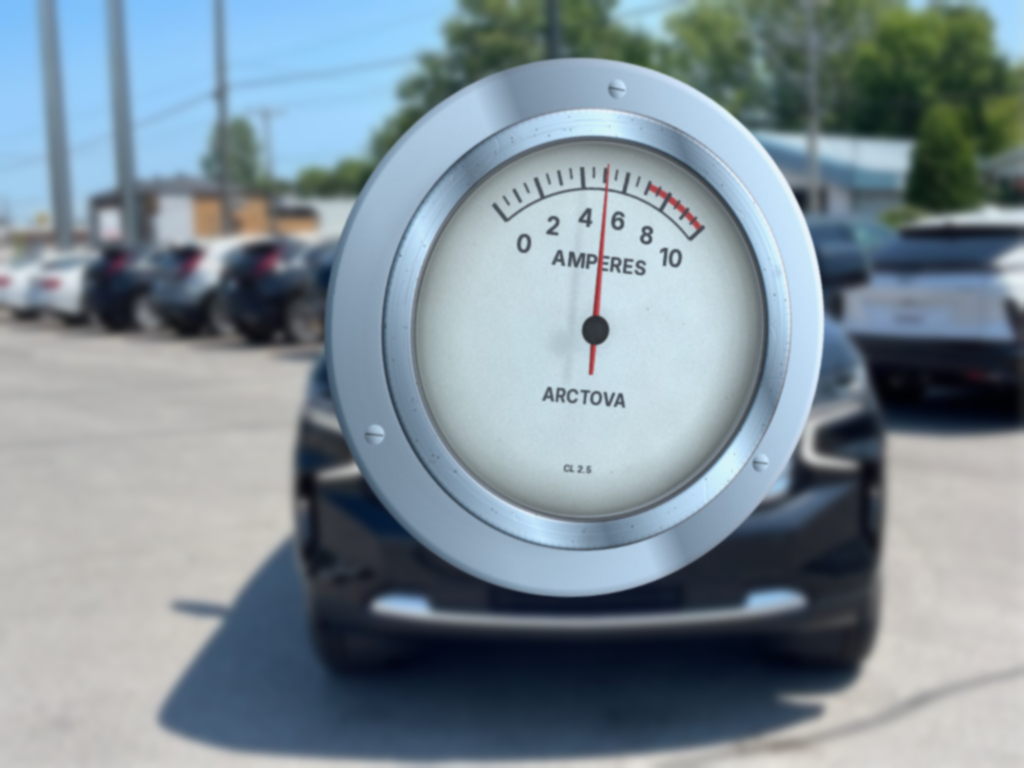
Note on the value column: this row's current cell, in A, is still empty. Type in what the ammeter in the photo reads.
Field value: 5 A
